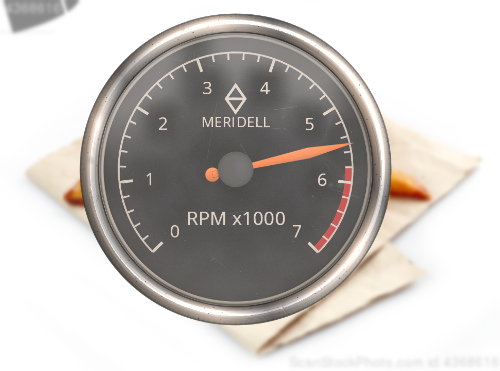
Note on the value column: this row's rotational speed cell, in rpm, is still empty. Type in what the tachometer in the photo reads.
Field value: 5500 rpm
